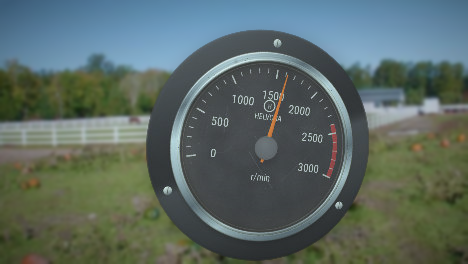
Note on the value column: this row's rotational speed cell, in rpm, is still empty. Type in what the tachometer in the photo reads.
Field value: 1600 rpm
